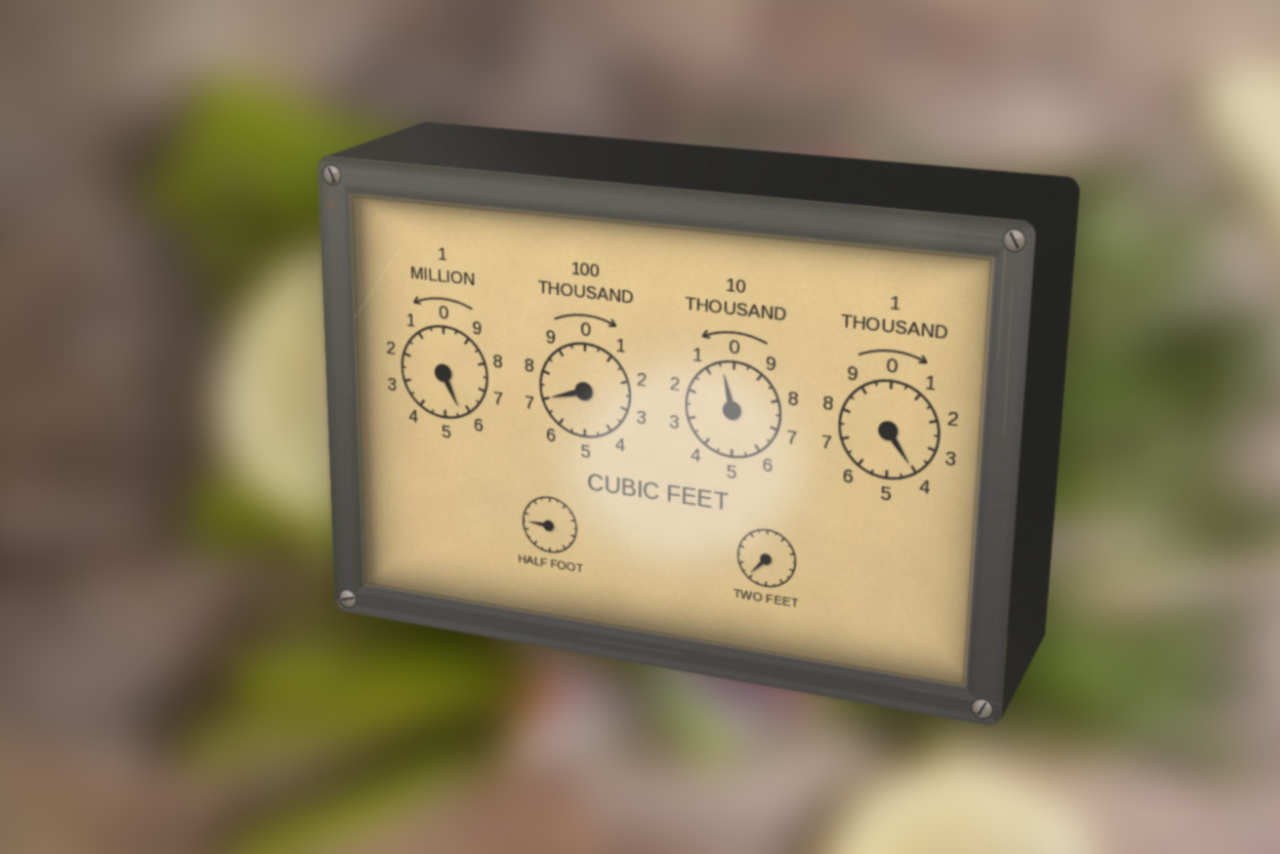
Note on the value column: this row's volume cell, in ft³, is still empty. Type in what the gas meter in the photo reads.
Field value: 570400 ft³
